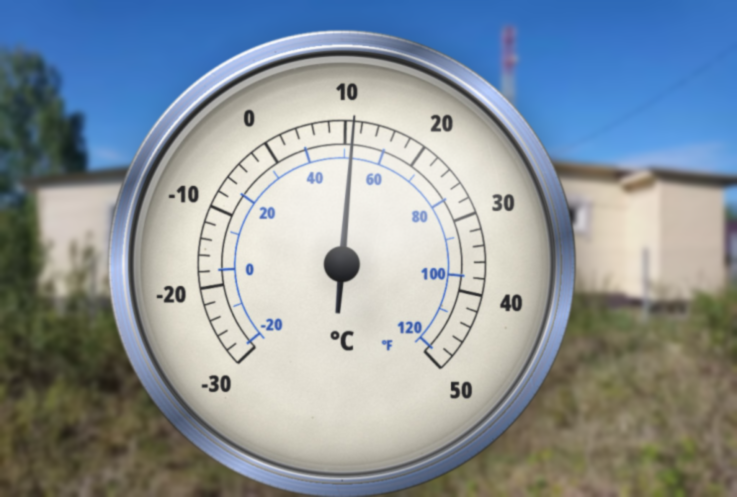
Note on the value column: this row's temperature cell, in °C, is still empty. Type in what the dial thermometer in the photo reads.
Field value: 11 °C
